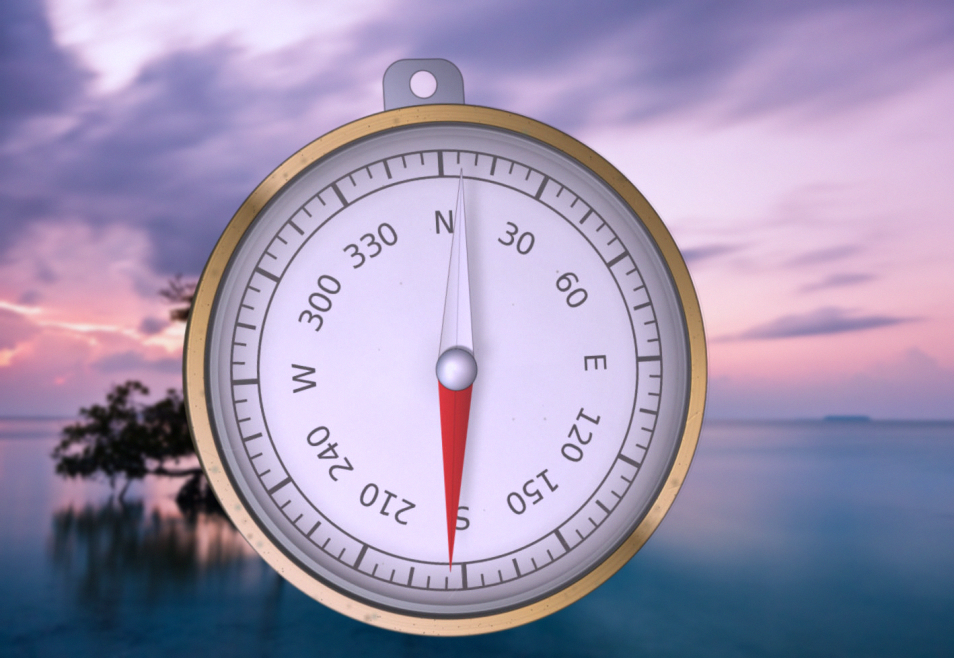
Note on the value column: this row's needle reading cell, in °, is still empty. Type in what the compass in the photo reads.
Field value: 185 °
